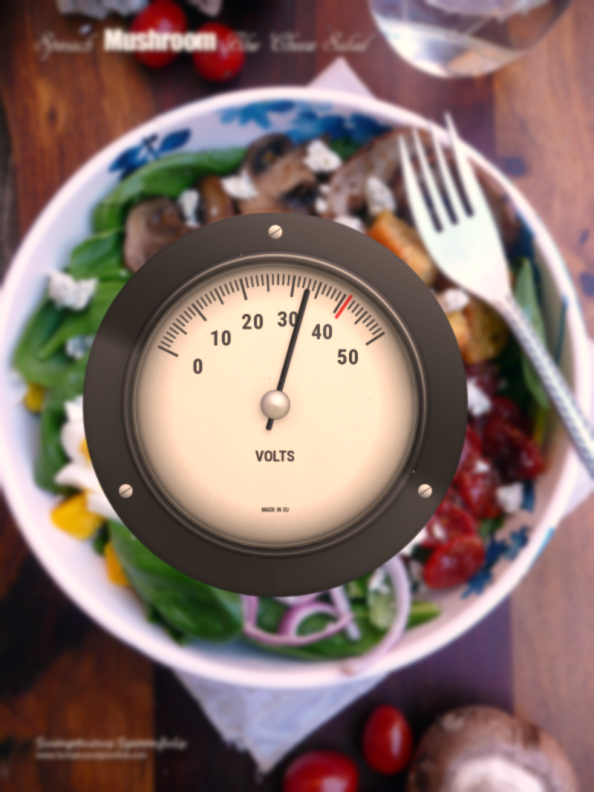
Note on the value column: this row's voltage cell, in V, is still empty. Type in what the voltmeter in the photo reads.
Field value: 33 V
